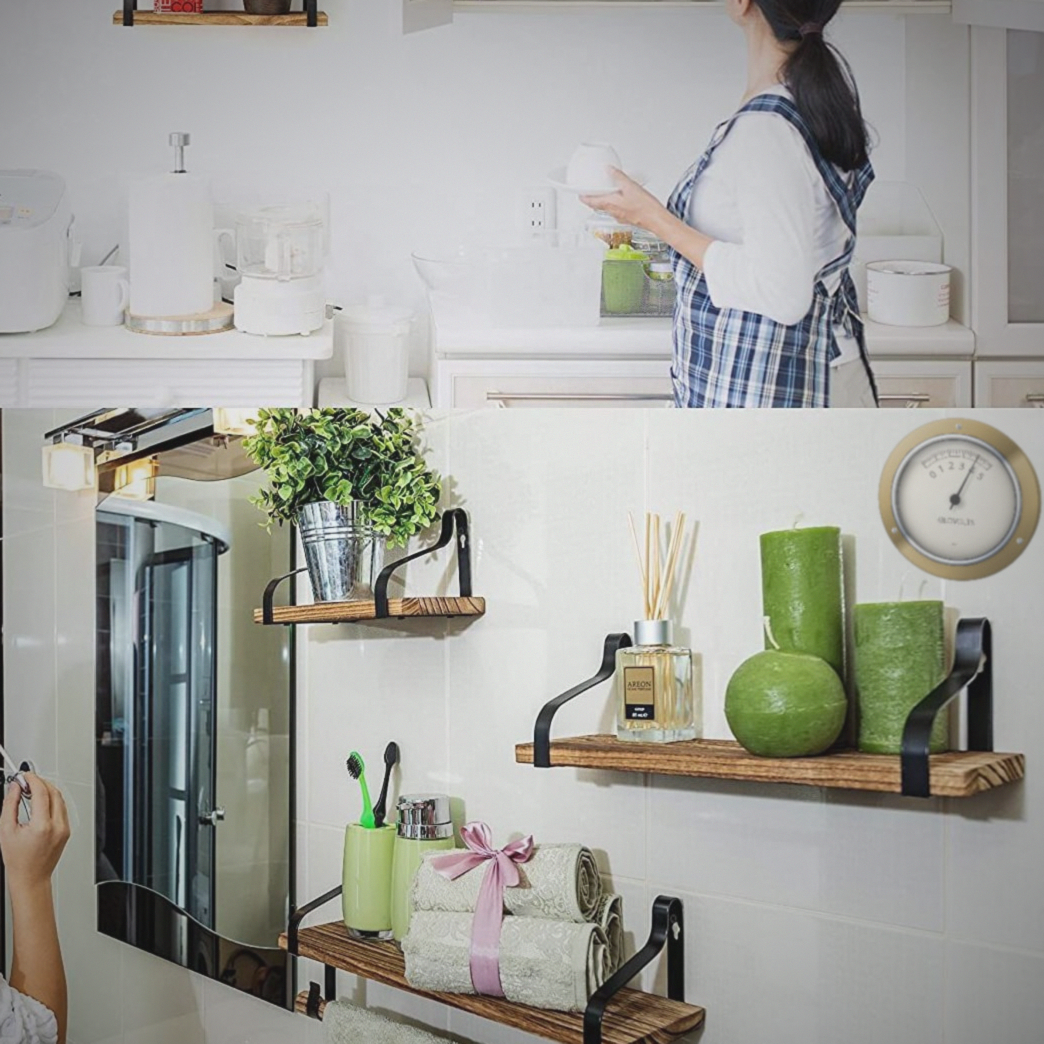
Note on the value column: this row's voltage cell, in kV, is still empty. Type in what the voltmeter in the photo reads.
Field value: 4 kV
